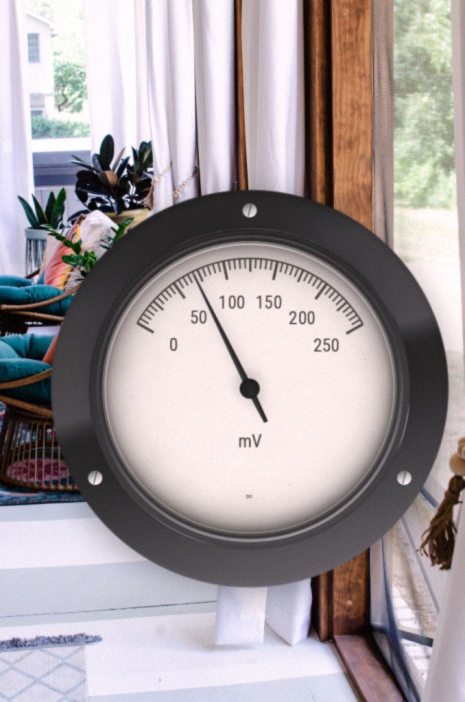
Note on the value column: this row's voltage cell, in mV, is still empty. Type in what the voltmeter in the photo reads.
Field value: 70 mV
